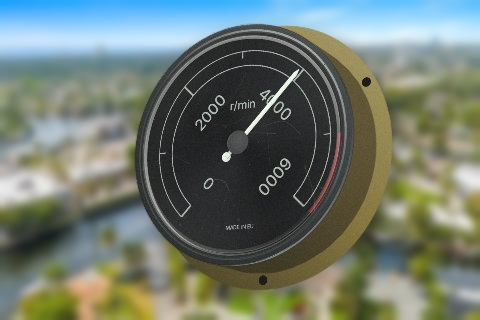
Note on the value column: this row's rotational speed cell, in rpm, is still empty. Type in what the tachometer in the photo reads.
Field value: 4000 rpm
